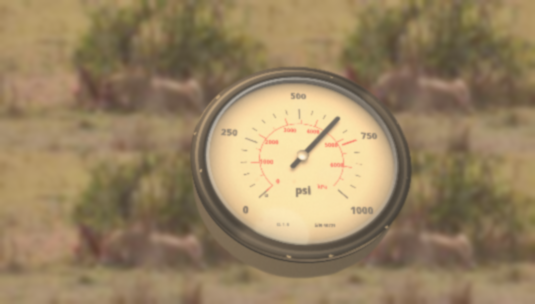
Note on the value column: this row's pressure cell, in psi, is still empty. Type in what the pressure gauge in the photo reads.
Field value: 650 psi
